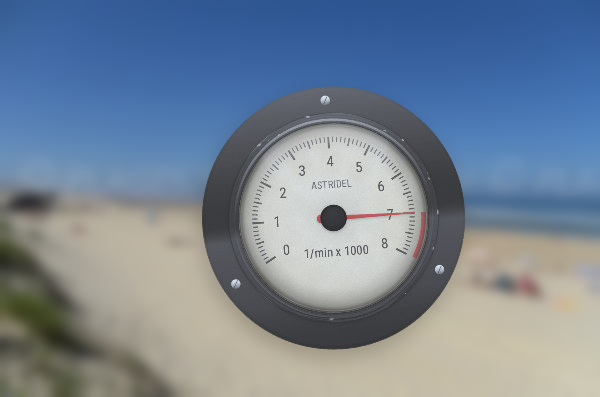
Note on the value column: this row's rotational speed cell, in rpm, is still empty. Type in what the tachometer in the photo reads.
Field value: 7000 rpm
